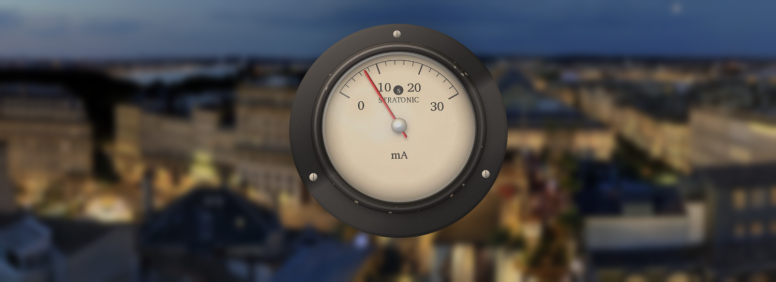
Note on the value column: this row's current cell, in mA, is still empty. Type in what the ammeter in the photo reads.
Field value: 7 mA
